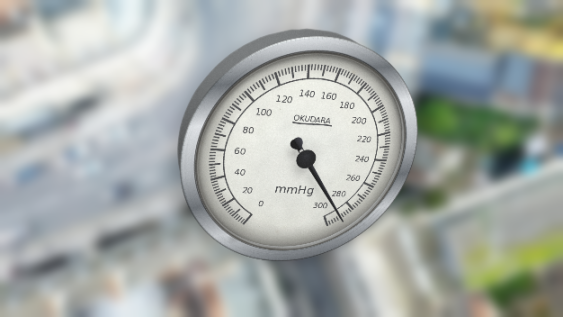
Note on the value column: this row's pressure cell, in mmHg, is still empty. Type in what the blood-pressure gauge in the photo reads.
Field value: 290 mmHg
